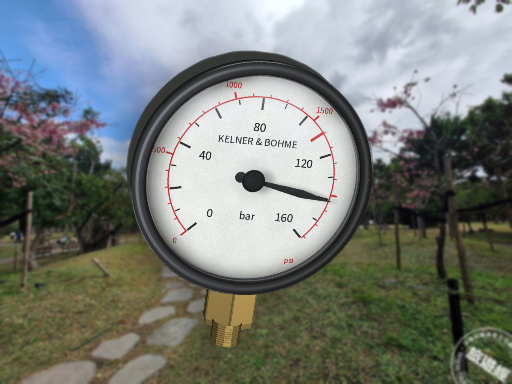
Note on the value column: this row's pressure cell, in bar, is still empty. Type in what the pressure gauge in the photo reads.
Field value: 140 bar
